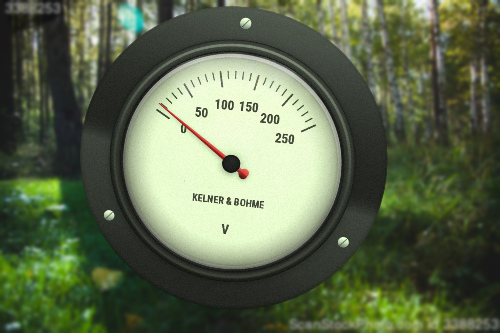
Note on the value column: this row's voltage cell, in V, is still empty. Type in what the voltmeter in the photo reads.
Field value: 10 V
